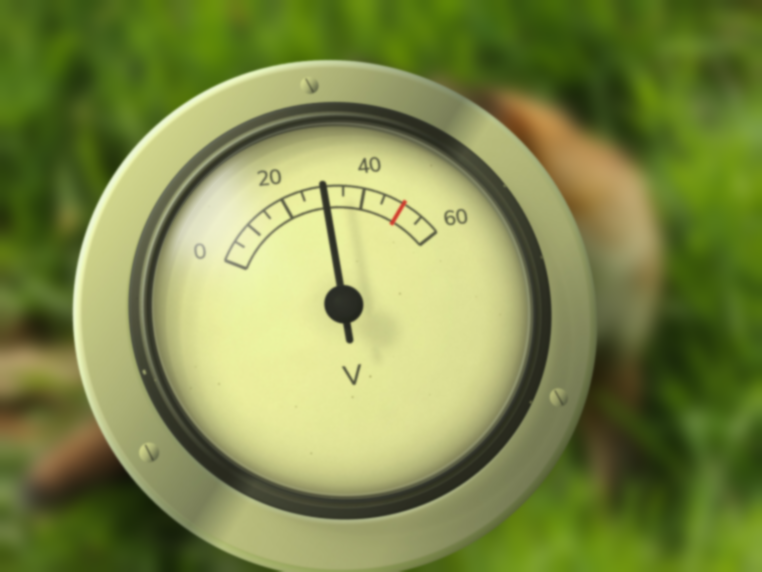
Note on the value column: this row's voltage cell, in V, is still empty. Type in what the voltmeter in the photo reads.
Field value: 30 V
